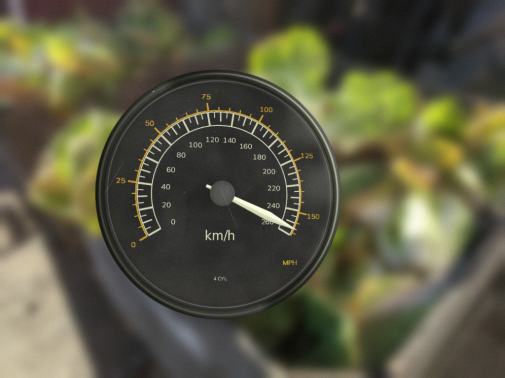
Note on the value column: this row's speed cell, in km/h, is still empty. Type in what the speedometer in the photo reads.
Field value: 255 km/h
